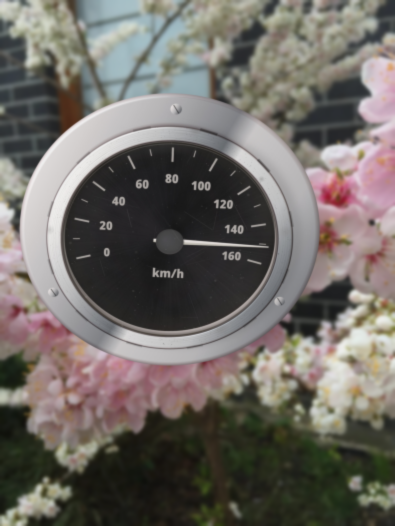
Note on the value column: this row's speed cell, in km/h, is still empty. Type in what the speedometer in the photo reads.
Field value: 150 km/h
